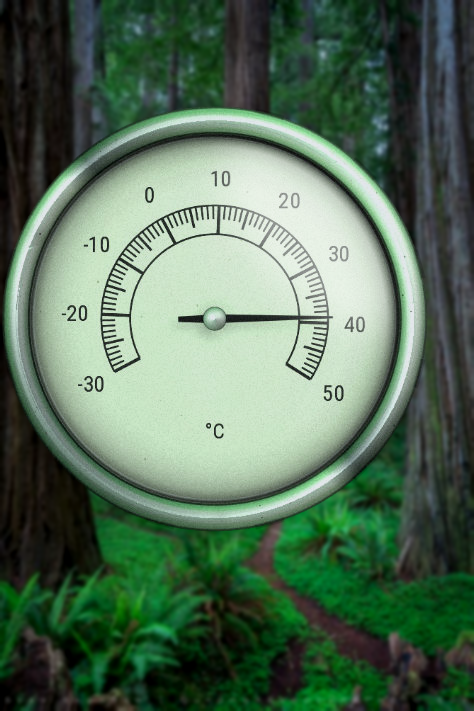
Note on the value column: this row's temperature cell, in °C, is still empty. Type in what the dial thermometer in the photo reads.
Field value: 39 °C
